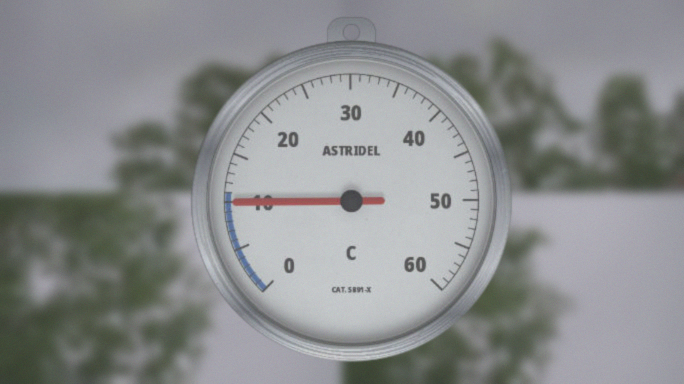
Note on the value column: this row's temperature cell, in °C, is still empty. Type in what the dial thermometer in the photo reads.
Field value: 10 °C
